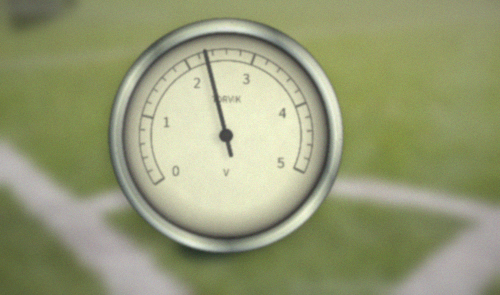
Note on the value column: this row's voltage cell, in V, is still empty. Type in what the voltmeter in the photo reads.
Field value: 2.3 V
